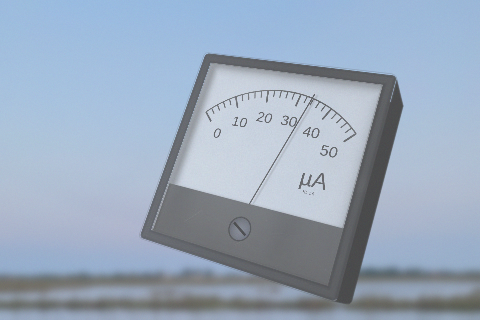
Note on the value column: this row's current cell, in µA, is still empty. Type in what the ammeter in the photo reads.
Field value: 34 µA
